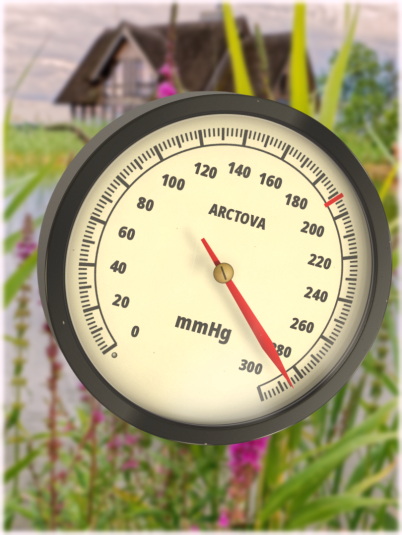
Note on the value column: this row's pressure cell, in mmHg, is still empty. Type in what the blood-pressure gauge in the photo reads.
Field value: 286 mmHg
